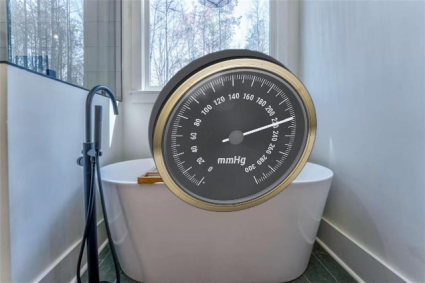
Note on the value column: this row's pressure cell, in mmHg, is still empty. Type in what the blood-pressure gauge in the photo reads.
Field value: 220 mmHg
